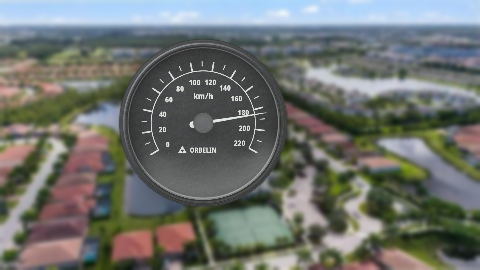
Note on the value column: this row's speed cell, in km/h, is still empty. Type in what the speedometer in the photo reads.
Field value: 185 km/h
